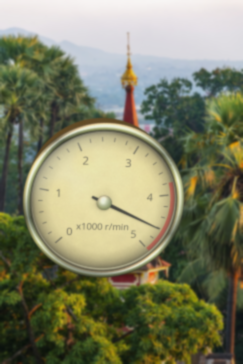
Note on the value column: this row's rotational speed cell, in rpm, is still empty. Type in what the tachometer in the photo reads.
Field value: 4600 rpm
